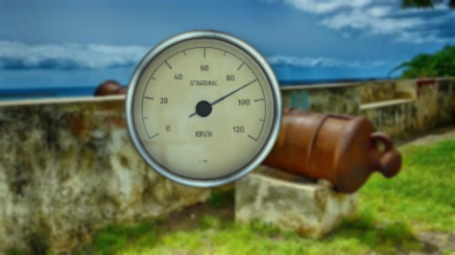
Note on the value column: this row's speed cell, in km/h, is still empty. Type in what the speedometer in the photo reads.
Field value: 90 km/h
